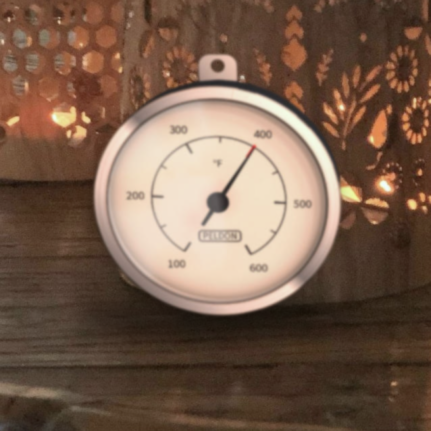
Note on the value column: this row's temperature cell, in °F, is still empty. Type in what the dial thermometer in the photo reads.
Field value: 400 °F
